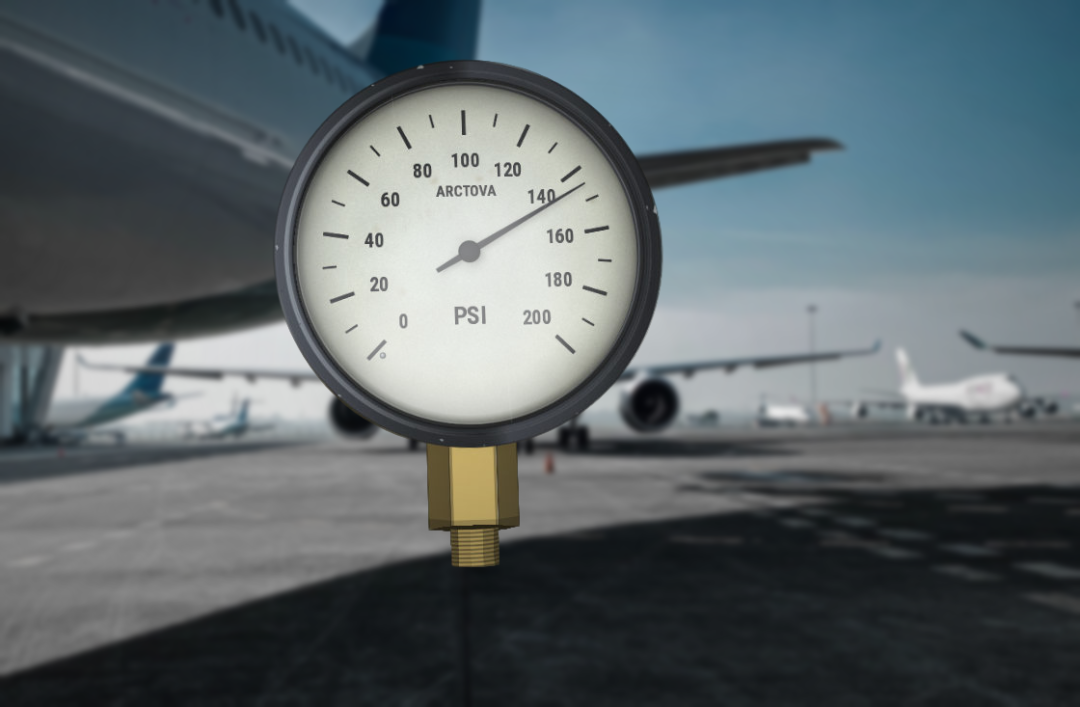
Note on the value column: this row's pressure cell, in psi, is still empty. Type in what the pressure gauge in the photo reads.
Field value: 145 psi
